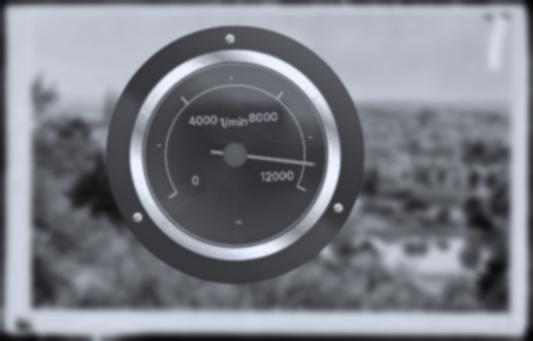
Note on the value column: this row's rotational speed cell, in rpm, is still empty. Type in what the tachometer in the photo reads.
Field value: 11000 rpm
